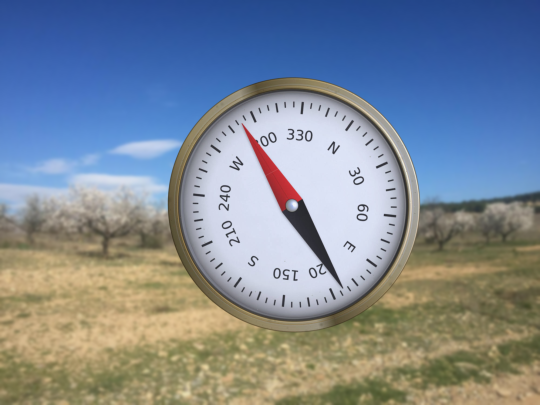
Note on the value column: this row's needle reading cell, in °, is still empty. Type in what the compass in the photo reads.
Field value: 292.5 °
